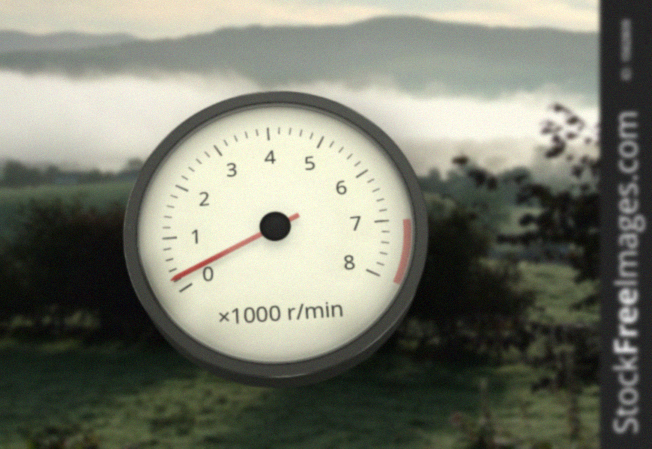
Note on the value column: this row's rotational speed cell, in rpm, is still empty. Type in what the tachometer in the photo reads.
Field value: 200 rpm
